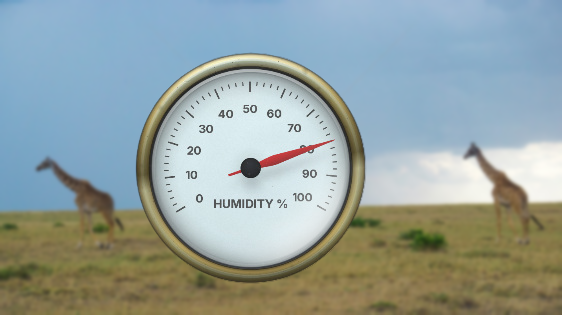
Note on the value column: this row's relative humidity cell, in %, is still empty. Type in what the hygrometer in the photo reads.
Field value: 80 %
